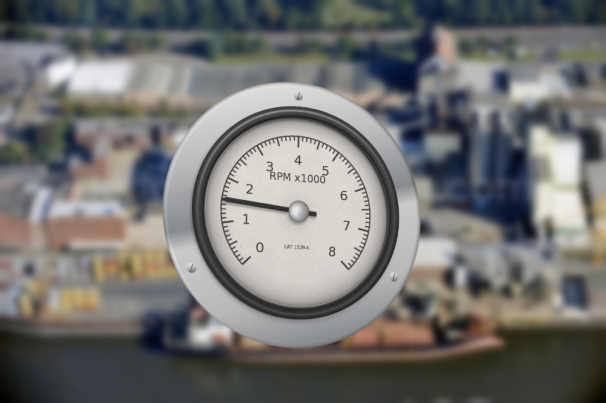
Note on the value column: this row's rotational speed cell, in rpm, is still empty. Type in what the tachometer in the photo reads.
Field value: 1500 rpm
